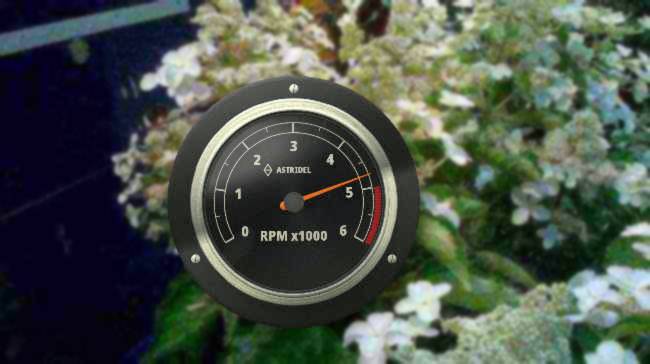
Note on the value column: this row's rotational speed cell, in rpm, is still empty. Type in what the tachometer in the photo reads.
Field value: 4750 rpm
